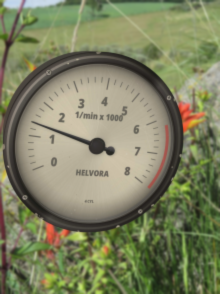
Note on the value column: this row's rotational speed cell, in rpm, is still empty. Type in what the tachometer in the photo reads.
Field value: 1400 rpm
